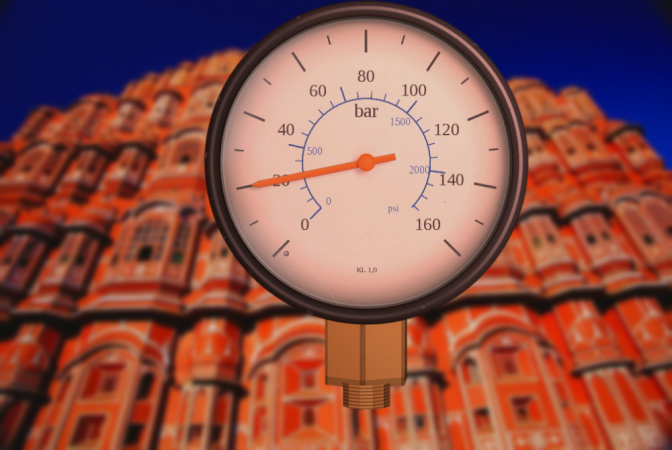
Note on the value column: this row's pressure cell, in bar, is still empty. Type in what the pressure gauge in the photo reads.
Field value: 20 bar
